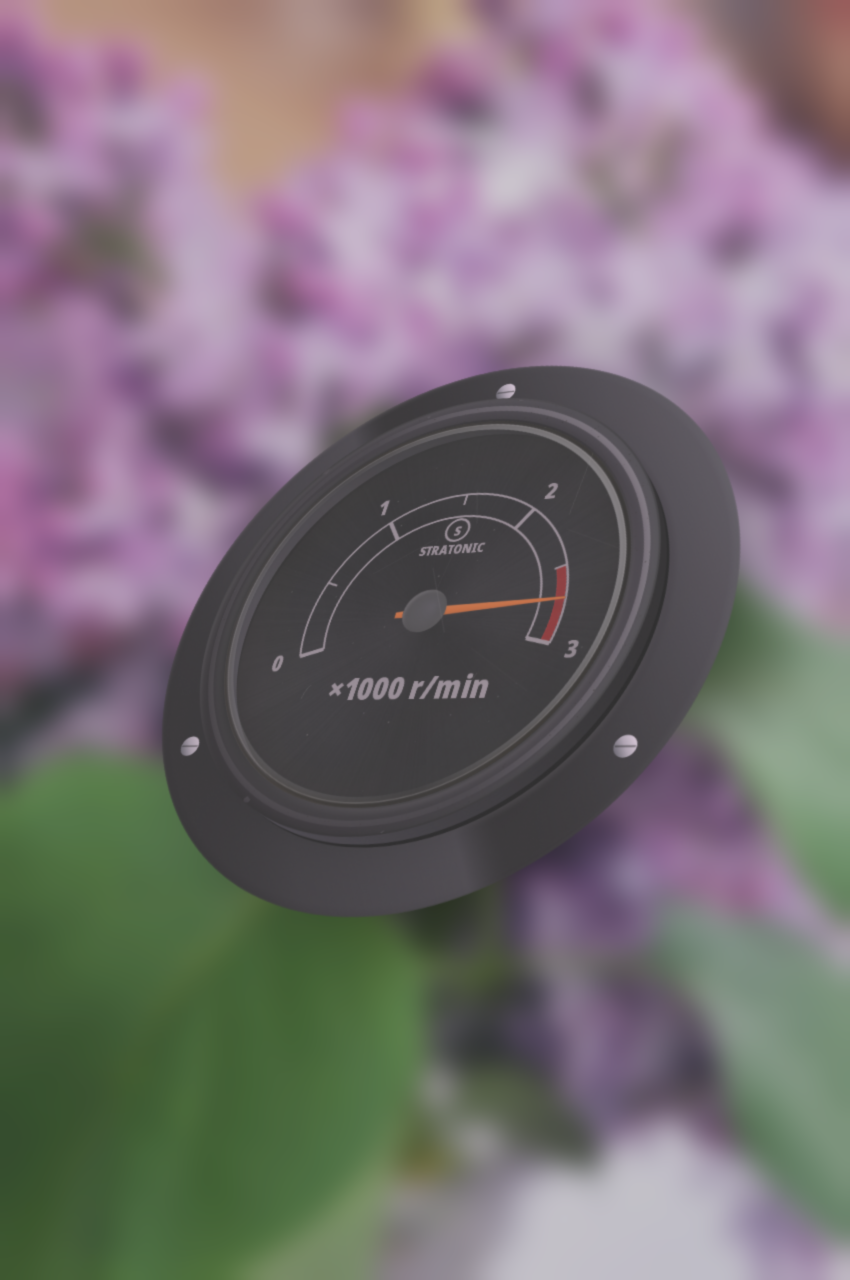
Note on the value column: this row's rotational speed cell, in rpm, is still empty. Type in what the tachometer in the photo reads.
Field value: 2750 rpm
